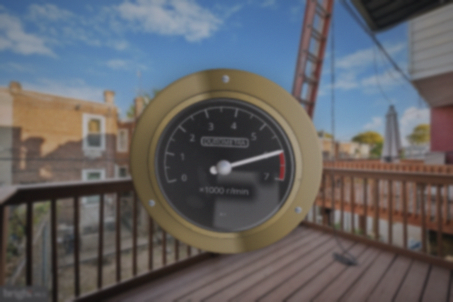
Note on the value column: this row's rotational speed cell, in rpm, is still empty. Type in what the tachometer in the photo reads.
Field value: 6000 rpm
